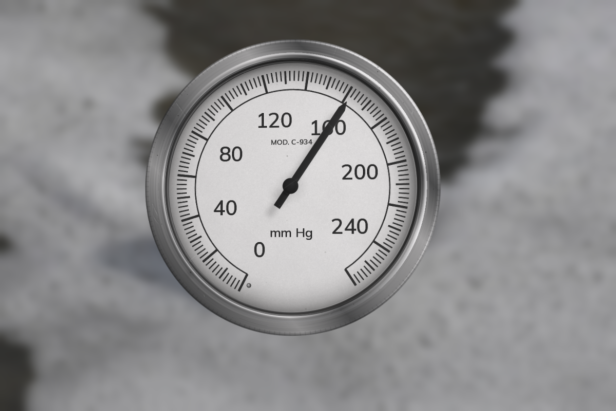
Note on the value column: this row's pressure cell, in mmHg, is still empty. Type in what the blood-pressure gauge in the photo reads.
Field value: 162 mmHg
